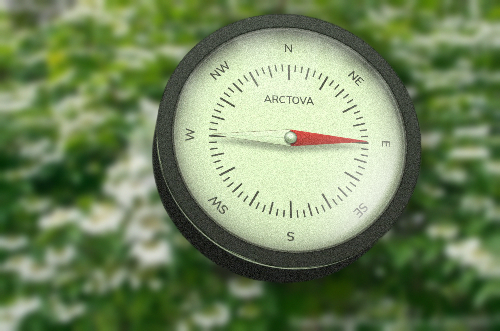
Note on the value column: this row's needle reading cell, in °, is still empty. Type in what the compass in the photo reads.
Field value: 90 °
